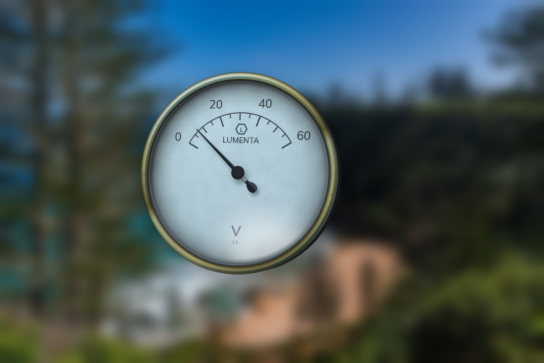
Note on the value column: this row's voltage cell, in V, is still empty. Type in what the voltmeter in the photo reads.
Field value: 7.5 V
